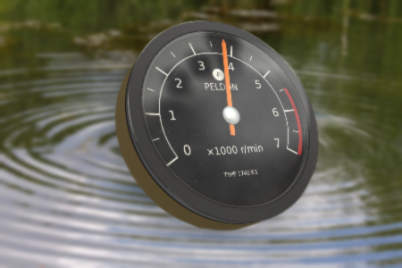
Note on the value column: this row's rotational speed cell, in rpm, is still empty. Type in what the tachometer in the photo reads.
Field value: 3750 rpm
